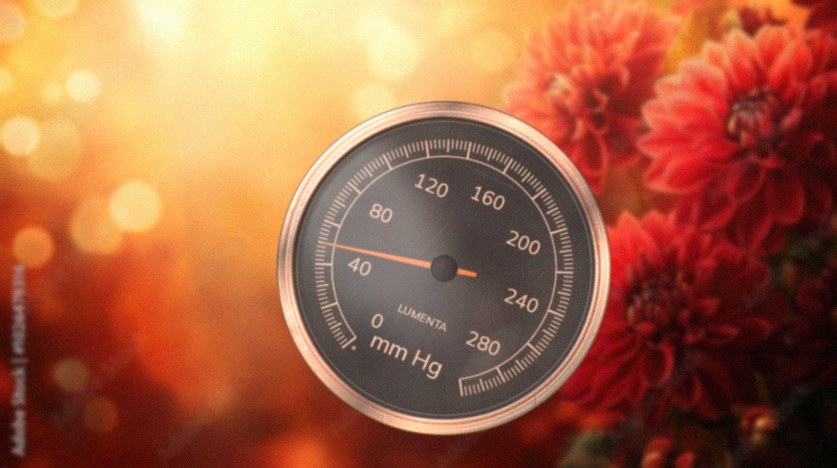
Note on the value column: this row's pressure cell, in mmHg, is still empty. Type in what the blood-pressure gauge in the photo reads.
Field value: 50 mmHg
